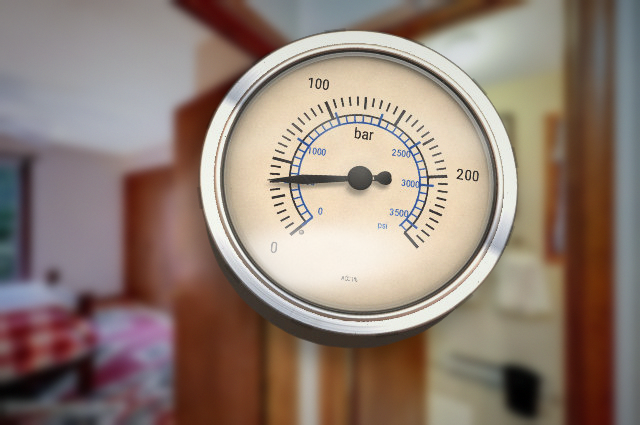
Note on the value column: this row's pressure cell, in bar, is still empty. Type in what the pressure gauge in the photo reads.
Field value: 35 bar
